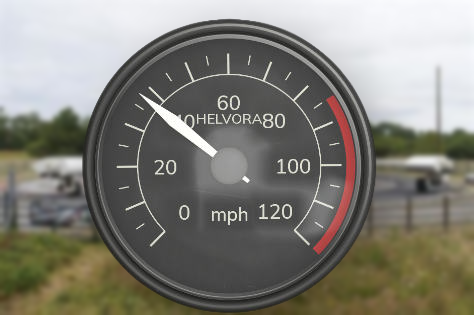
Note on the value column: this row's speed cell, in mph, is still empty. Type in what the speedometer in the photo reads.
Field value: 37.5 mph
